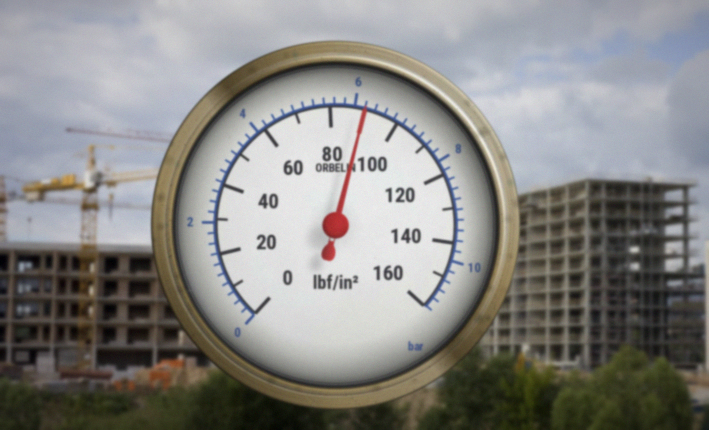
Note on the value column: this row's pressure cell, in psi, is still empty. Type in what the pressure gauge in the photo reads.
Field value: 90 psi
